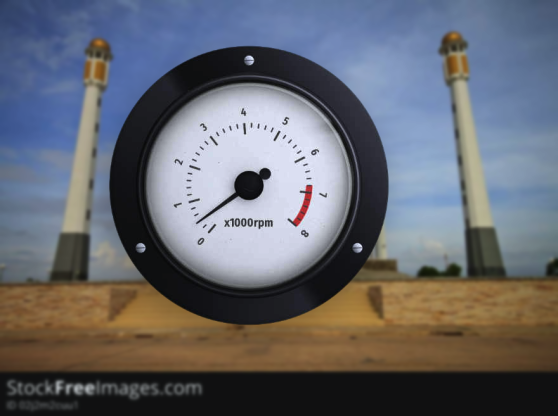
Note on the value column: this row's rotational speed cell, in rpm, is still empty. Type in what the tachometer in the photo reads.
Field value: 400 rpm
